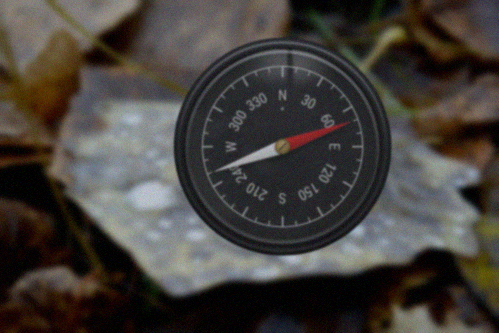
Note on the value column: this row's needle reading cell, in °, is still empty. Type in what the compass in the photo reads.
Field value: 70 °
